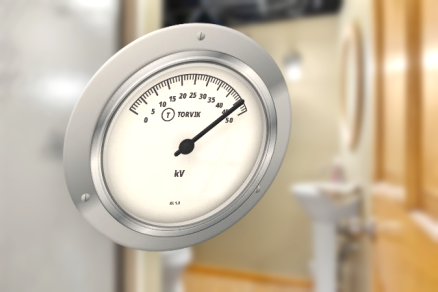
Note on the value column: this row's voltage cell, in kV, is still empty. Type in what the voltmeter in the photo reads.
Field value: 45 kV
